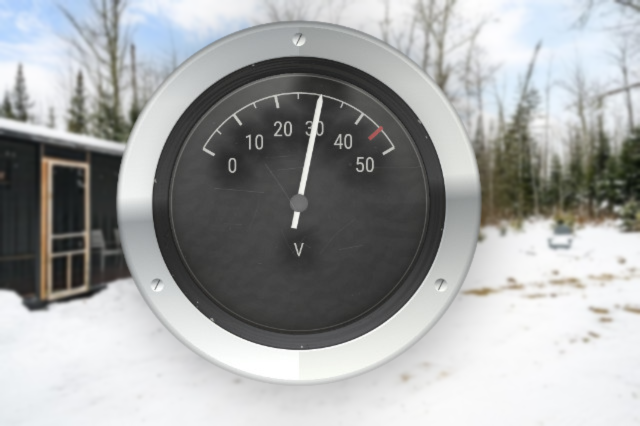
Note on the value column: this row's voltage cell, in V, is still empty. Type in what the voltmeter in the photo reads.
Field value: 30 V
